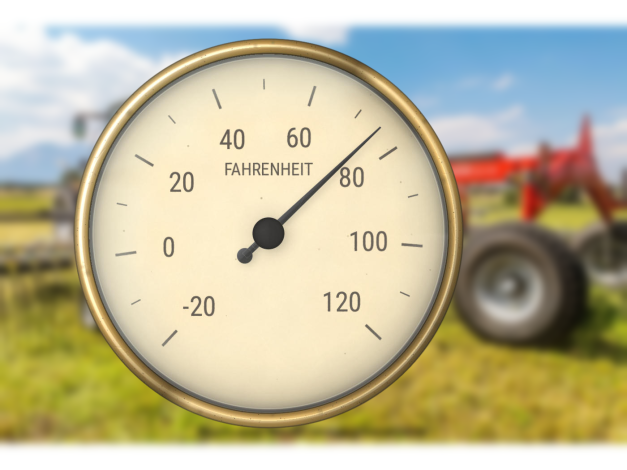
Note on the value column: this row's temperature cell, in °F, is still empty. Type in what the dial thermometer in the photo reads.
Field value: 75 °F
